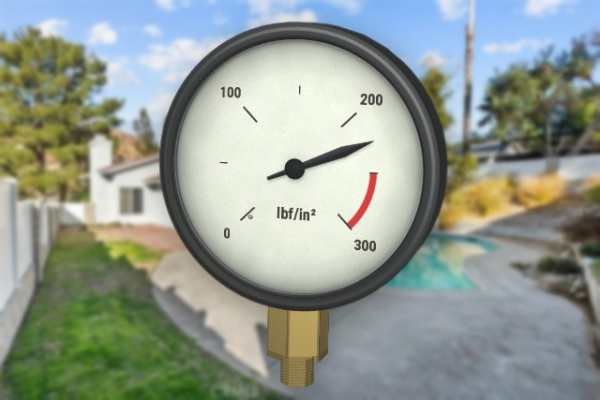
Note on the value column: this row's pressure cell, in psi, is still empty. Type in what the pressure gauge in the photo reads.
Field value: 225 psi
